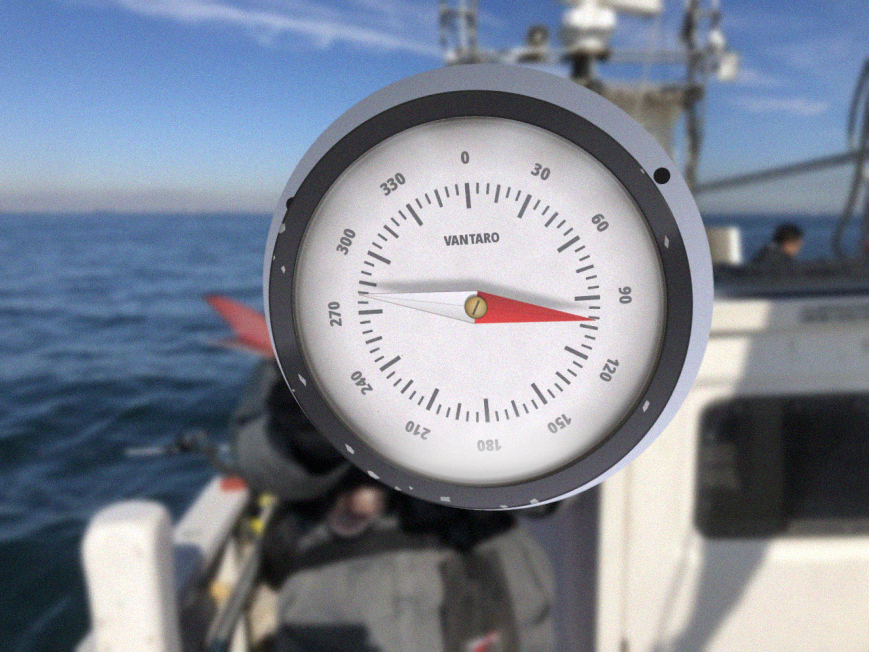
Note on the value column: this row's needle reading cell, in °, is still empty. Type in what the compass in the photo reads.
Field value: 100 °
